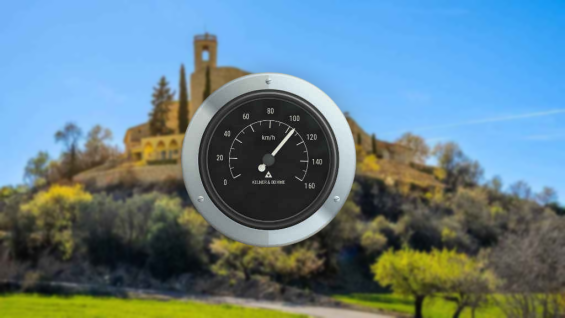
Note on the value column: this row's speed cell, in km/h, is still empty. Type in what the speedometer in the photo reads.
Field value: 105 km/h
